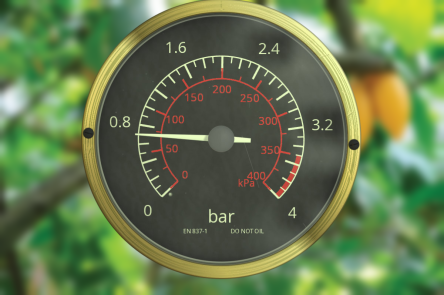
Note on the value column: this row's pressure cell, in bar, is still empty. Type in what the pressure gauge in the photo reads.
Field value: 0.7 bar
